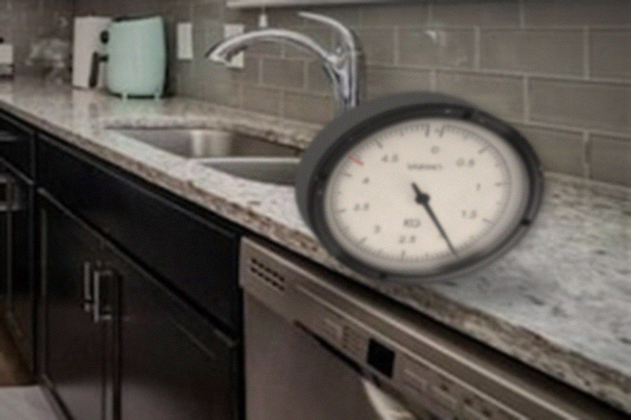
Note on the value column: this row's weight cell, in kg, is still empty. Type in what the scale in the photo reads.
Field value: 2 kg
